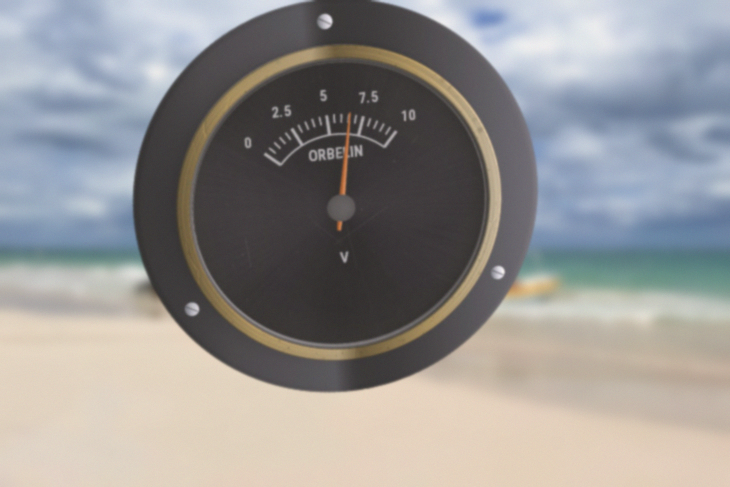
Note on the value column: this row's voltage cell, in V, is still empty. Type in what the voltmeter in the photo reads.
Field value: 6.5 V
